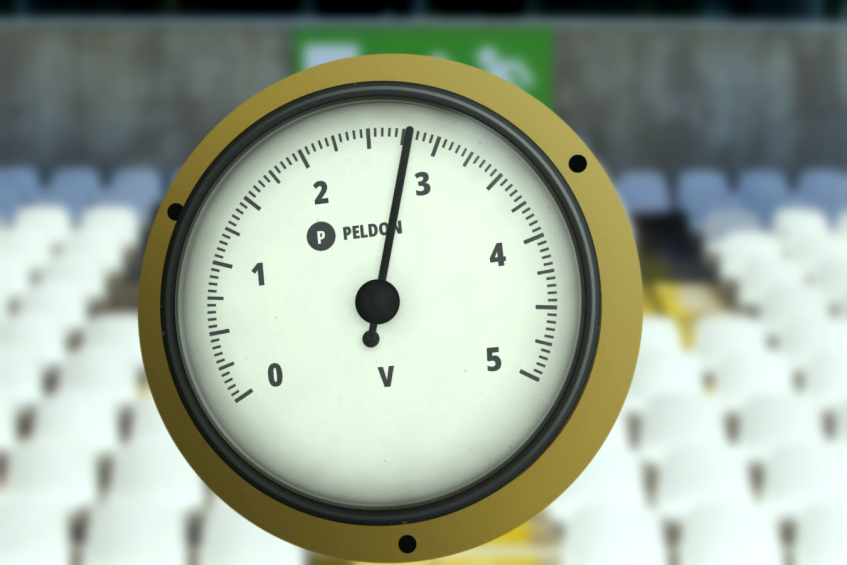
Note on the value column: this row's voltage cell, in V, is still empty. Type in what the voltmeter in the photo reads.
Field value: 2.8 V
